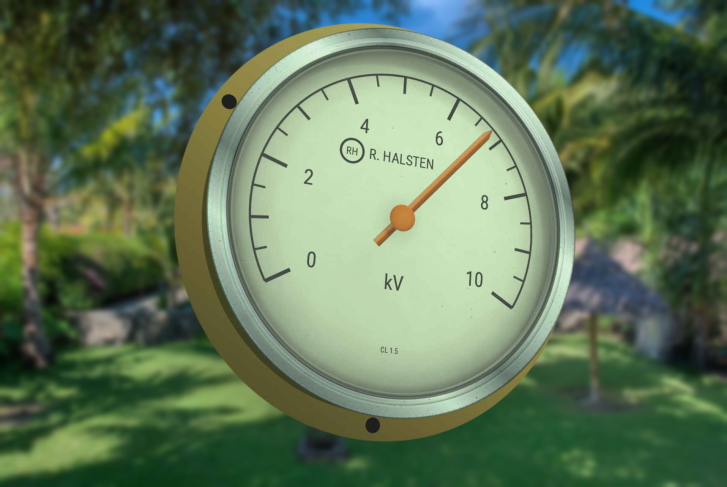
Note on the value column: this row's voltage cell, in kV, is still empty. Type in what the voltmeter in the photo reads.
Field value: 6.75 kV
